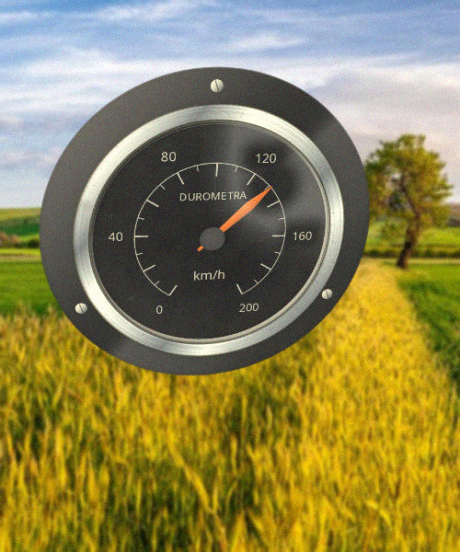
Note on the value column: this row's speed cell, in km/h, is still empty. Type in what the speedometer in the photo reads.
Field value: 130 km/h
